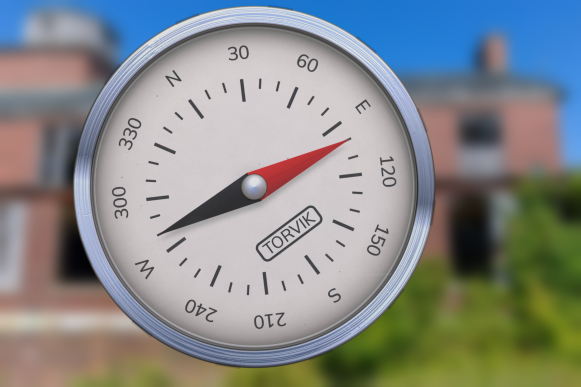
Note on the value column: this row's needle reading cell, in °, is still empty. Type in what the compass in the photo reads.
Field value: 100 °
